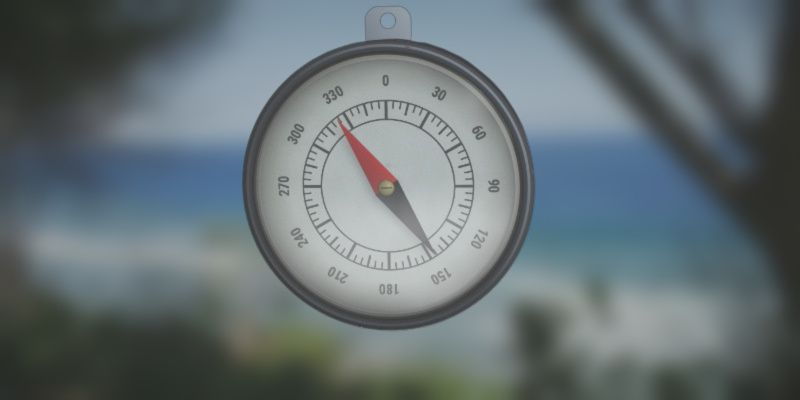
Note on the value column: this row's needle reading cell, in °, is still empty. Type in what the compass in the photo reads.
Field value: 325 °
